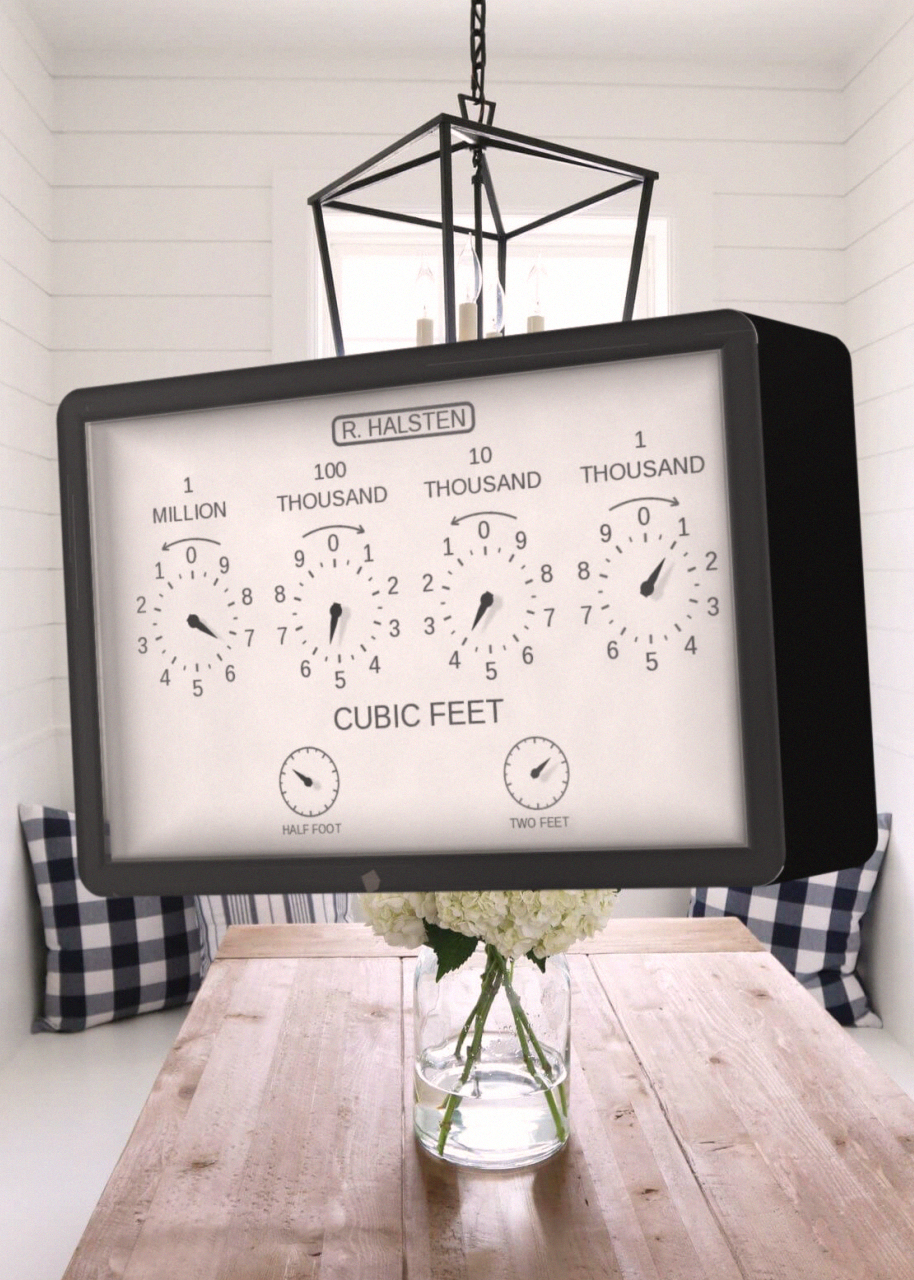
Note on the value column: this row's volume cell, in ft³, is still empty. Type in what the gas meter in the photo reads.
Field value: 654100 ft³
